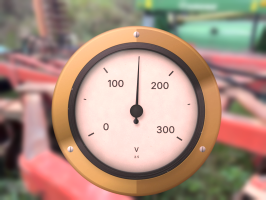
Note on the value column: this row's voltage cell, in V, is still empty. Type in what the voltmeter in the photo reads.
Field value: 150 V
